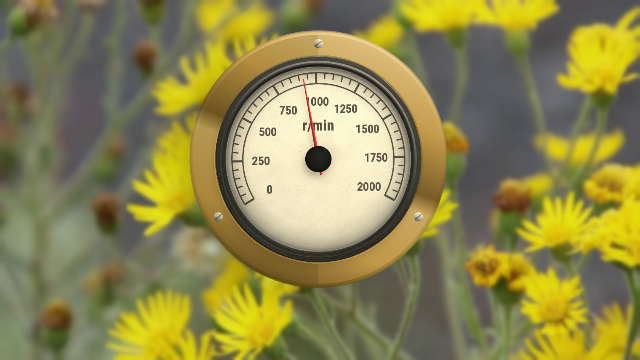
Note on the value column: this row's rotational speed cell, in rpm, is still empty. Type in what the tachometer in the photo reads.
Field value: 925 rpm
